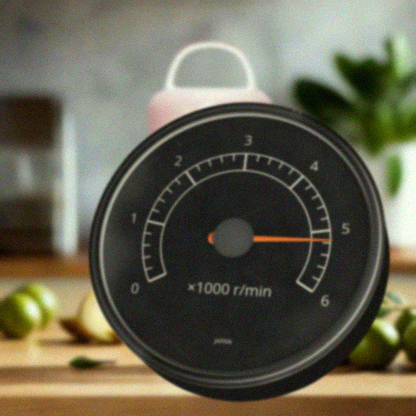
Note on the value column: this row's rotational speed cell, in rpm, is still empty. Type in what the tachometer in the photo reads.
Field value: 5200 rpm
